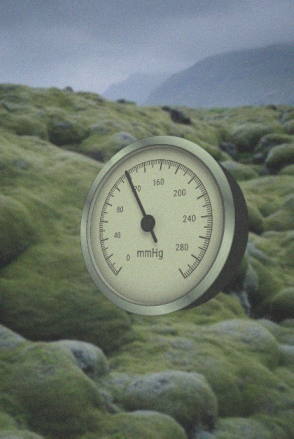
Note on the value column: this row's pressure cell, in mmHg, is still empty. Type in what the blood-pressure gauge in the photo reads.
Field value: 120 mmHg
